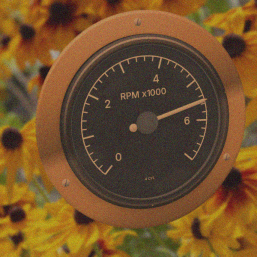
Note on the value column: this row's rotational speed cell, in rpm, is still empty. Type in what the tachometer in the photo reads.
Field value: 5500 rpm
